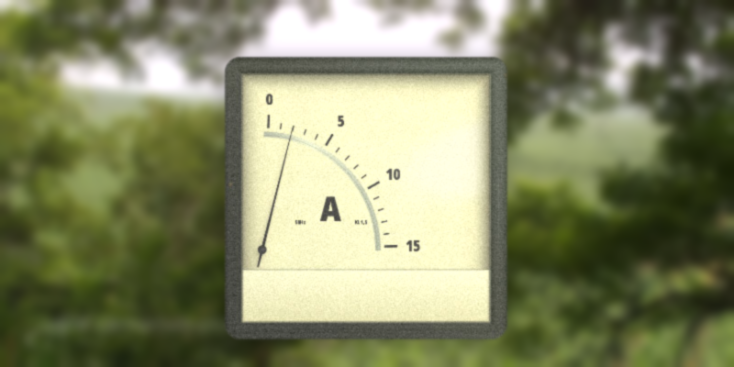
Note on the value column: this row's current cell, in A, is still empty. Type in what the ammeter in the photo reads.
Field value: 2 A
